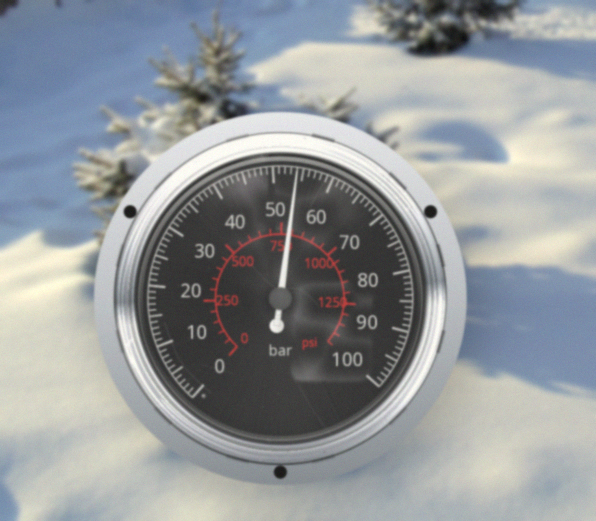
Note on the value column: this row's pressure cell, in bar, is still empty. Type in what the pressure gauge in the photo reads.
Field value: 54 bar
